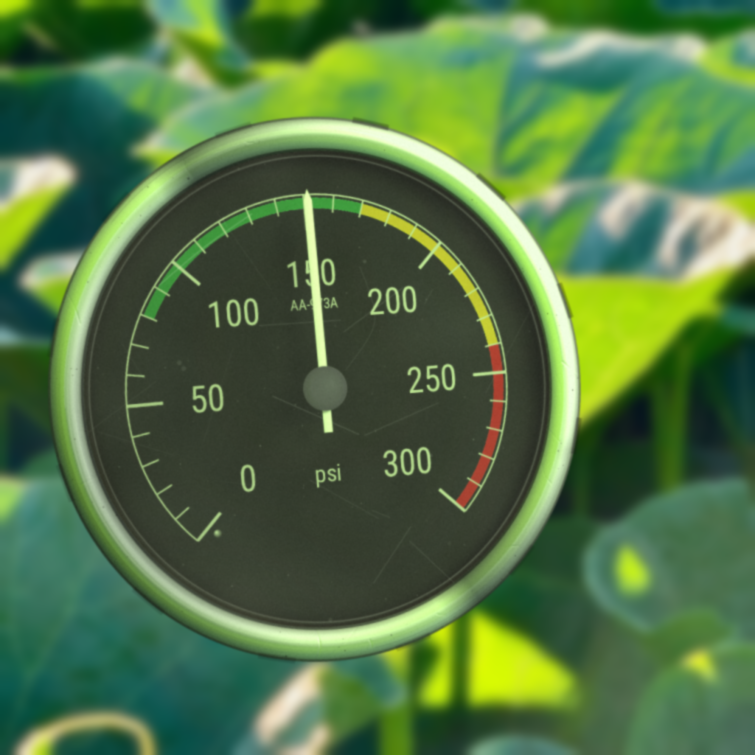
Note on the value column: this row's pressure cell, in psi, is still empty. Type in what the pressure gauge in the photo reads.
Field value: 150 psi
